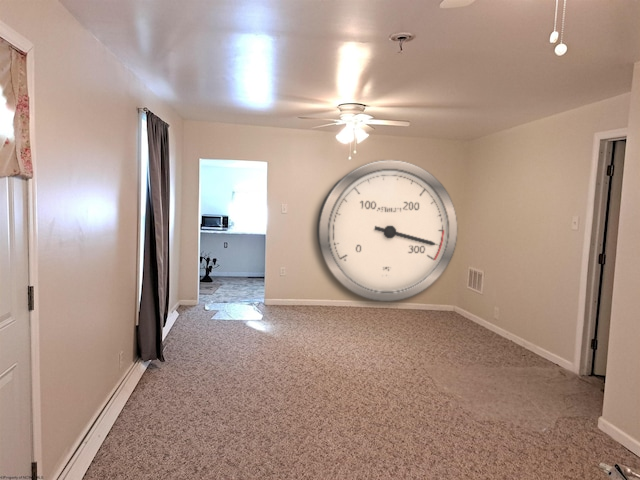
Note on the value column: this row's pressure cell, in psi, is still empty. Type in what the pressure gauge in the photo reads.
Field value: 280 psi
